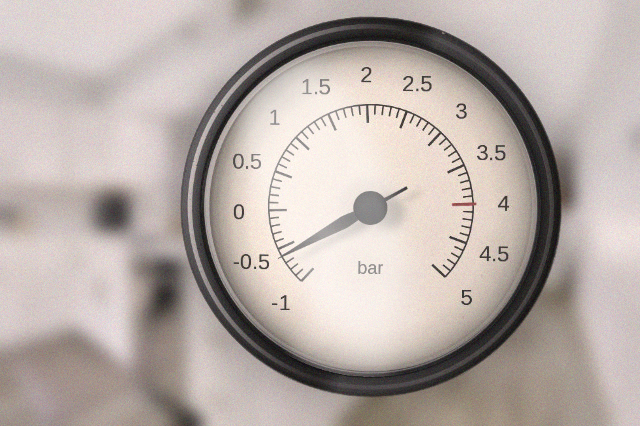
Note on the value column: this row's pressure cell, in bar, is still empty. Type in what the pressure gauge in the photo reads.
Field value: -0.6 bar
